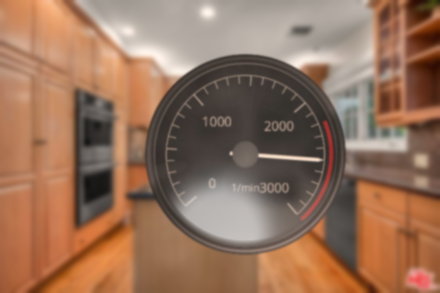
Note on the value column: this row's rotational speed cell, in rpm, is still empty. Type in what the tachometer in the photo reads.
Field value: 2500 rpm
